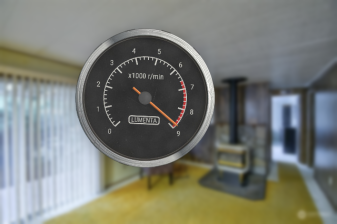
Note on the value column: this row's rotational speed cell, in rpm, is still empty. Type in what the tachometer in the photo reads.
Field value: 8800 rpm
